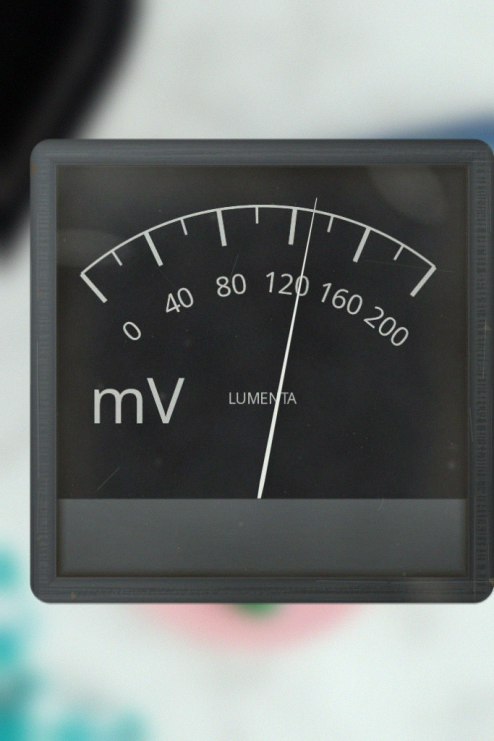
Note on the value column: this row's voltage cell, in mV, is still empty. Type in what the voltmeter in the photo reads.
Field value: 130 mV
